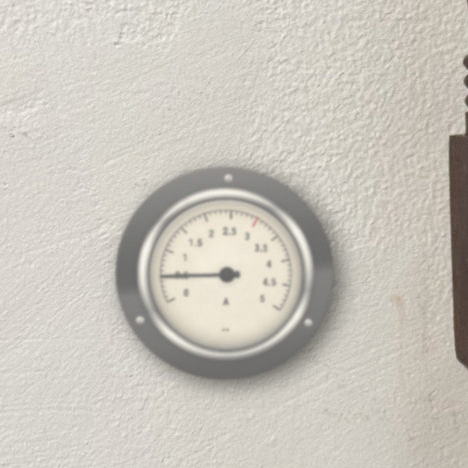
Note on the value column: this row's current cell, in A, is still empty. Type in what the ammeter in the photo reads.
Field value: 0.5 A
